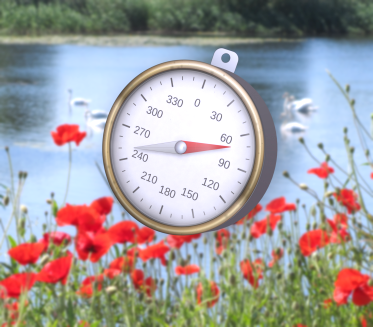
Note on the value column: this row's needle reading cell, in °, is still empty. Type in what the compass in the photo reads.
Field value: 70 °
